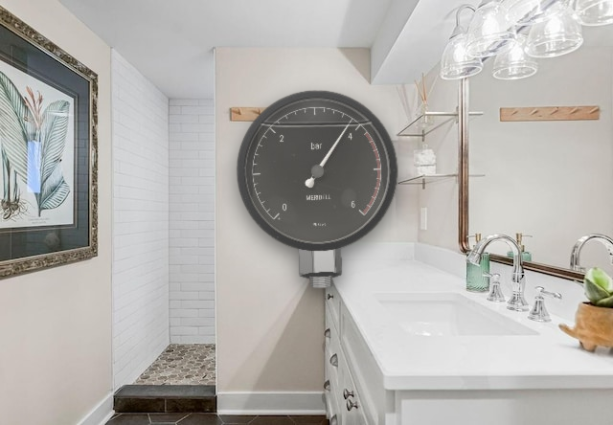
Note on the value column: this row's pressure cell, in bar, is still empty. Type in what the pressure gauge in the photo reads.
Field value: 3.8 bar
